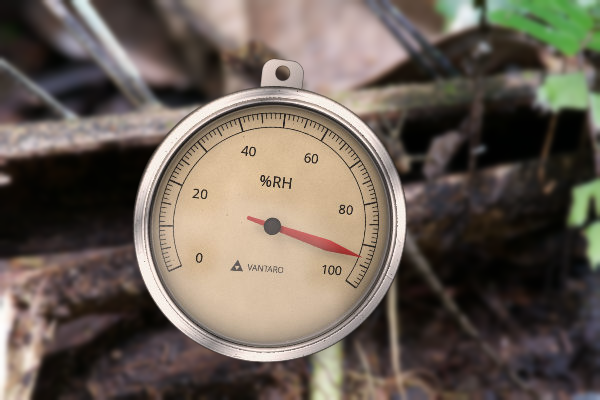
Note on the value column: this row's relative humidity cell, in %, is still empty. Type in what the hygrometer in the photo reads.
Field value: 93 %
